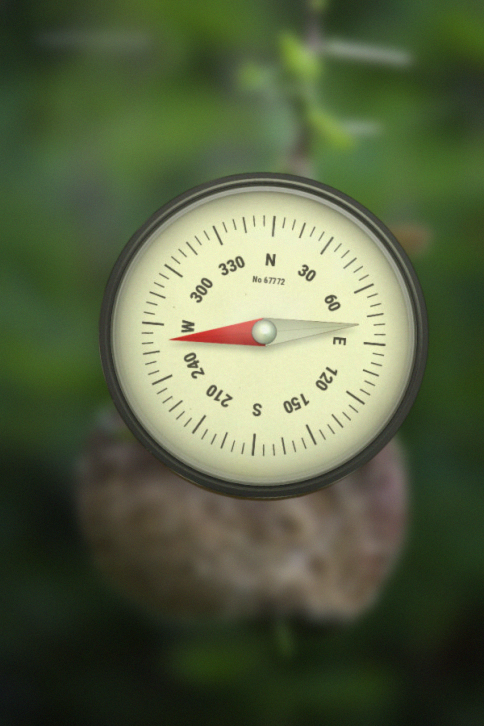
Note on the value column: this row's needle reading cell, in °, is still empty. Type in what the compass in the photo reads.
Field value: 260 °
